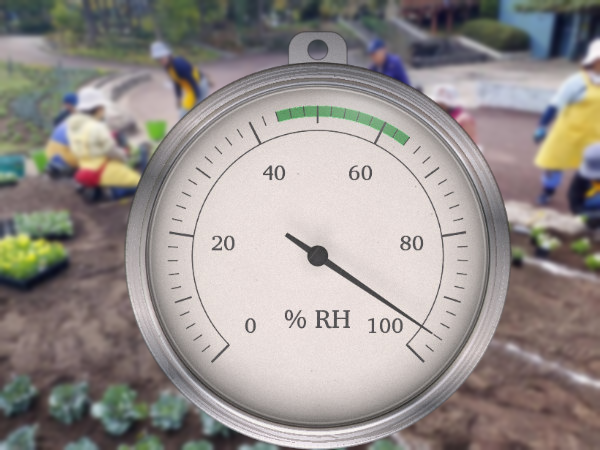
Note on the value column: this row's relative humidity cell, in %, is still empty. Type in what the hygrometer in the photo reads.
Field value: 96 %
